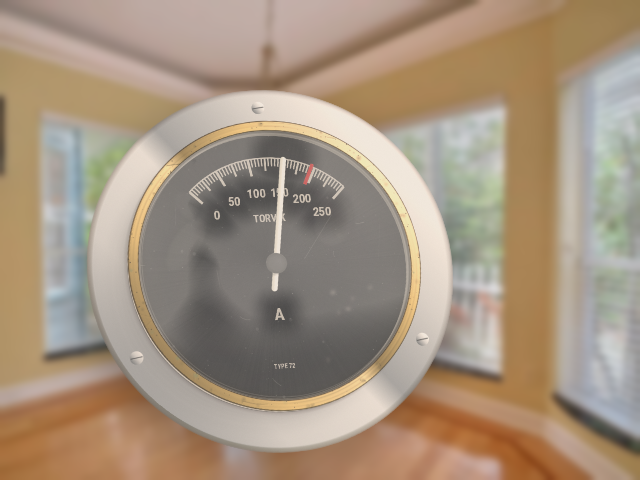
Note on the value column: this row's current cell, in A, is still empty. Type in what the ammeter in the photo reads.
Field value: 150 A
